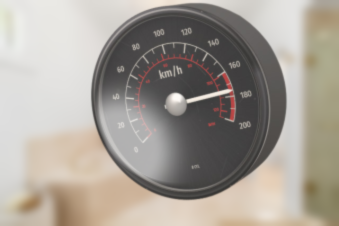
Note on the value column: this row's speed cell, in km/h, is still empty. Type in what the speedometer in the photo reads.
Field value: 175 km/h
